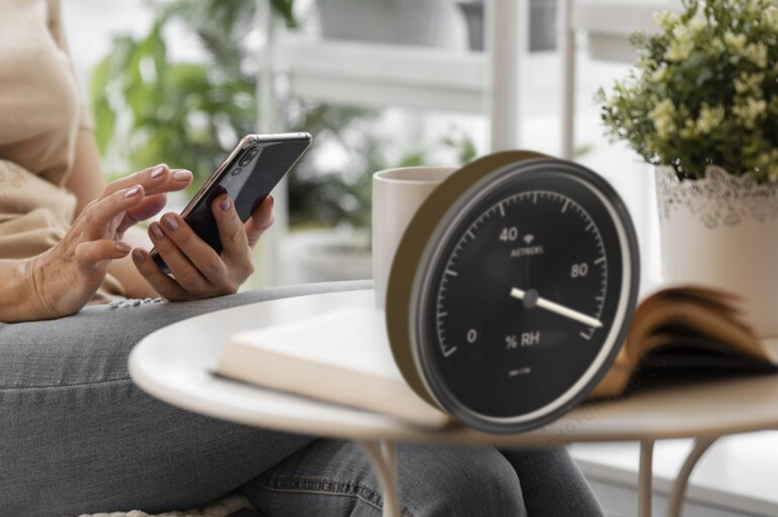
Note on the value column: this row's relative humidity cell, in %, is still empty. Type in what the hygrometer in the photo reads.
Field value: 96 %
